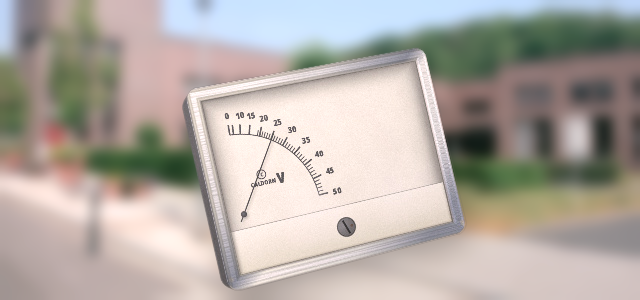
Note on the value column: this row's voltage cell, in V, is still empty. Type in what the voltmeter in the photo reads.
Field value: 25 V
